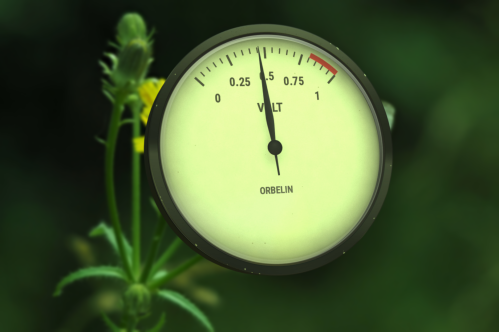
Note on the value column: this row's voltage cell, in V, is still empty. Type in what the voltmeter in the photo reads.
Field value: 0.45 V
